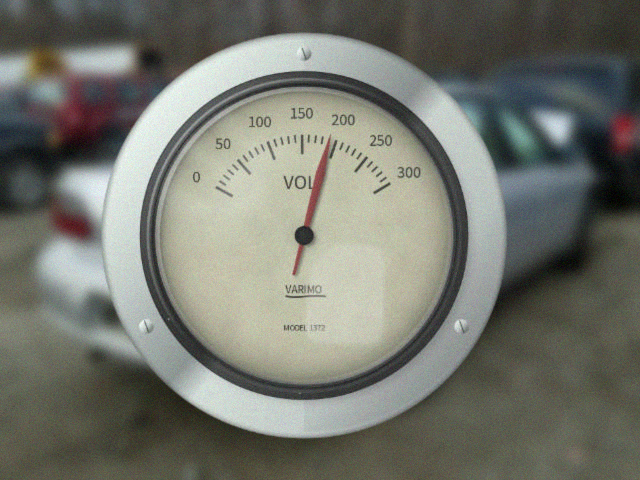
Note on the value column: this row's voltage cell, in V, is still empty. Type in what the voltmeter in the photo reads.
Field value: 190 V
